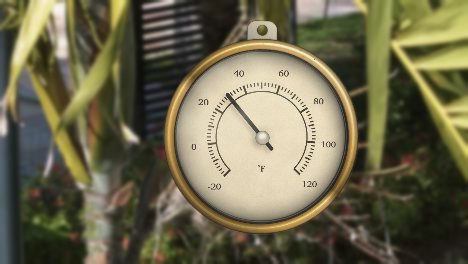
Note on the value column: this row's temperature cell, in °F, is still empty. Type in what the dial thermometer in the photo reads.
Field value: 30 °F
